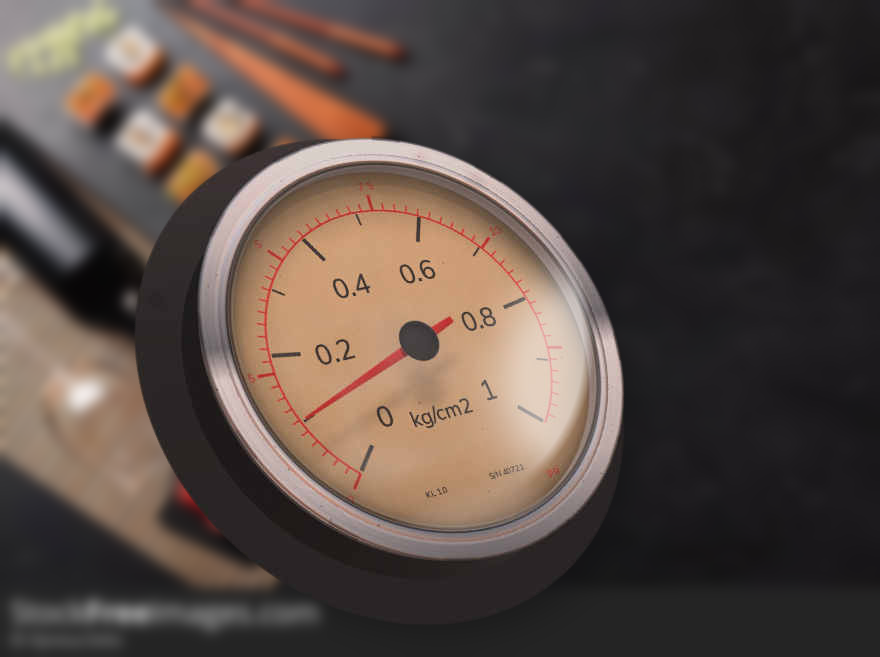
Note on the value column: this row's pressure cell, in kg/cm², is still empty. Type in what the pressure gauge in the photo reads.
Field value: 0.1 kg/cm²
